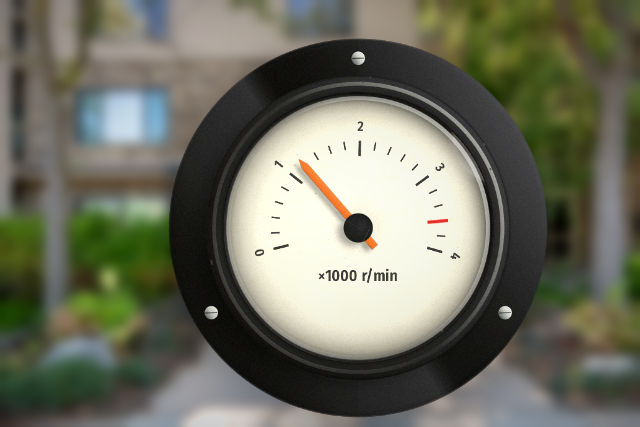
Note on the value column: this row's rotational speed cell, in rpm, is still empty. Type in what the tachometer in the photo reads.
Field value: 1200 rpm
